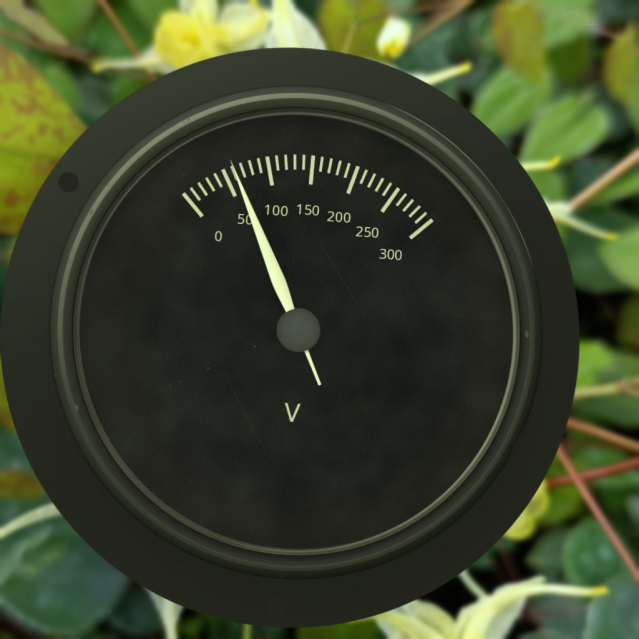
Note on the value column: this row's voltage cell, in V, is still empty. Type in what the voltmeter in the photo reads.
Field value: 60 V
